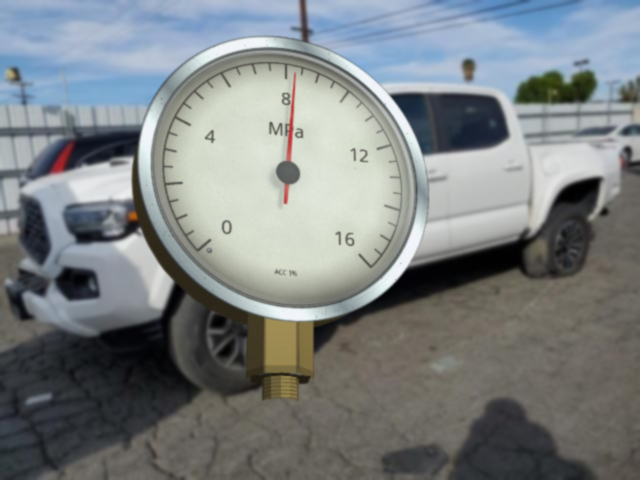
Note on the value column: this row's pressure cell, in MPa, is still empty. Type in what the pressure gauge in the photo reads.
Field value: 8.25 MPa
